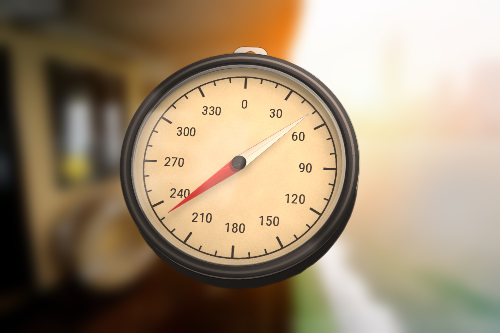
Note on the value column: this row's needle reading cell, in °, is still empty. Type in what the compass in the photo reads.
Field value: 230 °
